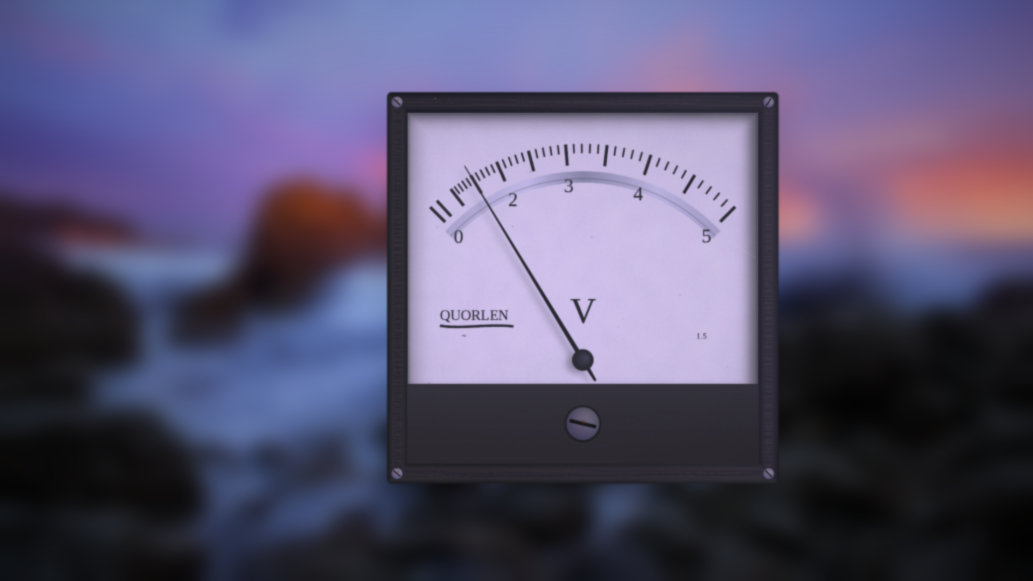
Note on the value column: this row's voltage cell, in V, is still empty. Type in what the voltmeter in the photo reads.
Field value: 1.5 V
